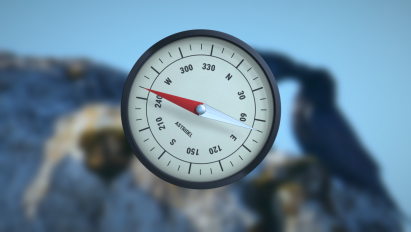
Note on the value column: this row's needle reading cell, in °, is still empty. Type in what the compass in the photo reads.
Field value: 250 °
